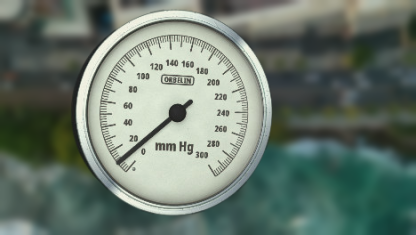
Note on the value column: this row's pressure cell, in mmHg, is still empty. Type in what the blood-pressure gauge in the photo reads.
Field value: 10 mmHg
